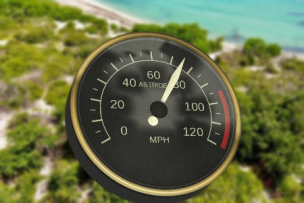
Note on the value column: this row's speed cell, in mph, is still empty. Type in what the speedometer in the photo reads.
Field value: 75 mph
